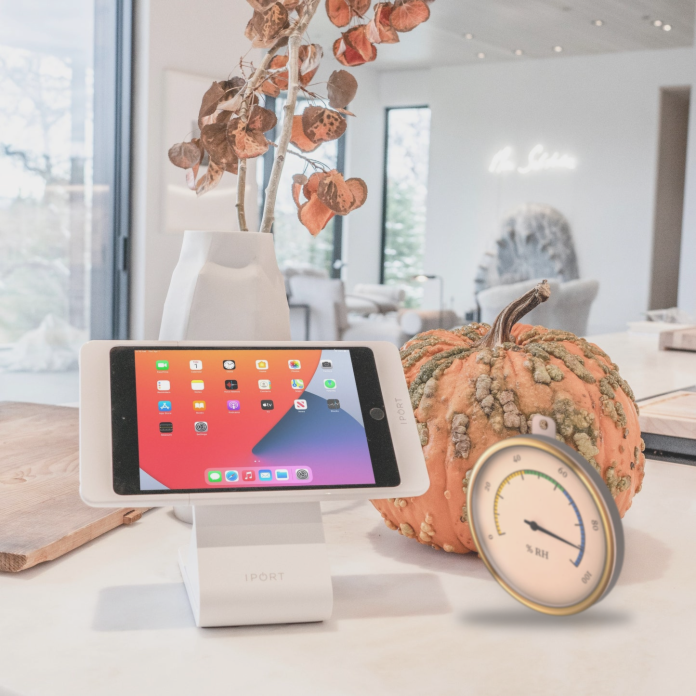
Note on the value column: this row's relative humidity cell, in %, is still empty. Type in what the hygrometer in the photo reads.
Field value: 90 %
